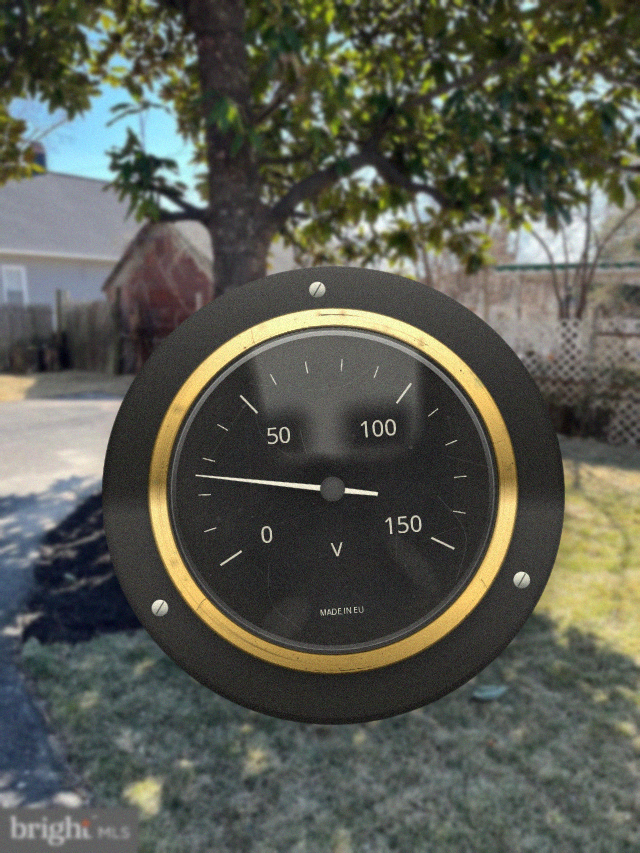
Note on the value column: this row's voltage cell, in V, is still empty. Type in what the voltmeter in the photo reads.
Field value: 25 V
